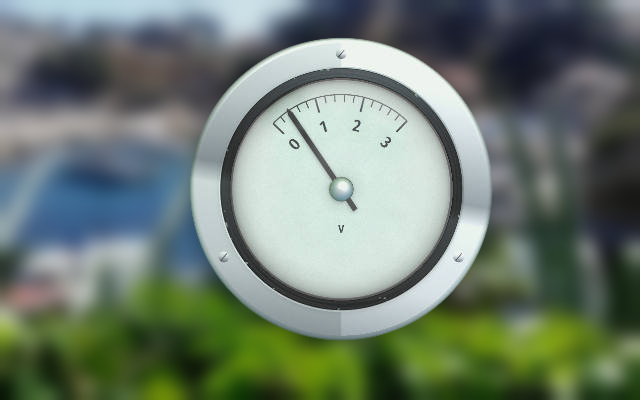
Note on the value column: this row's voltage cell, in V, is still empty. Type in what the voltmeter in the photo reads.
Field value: 0.4 V
